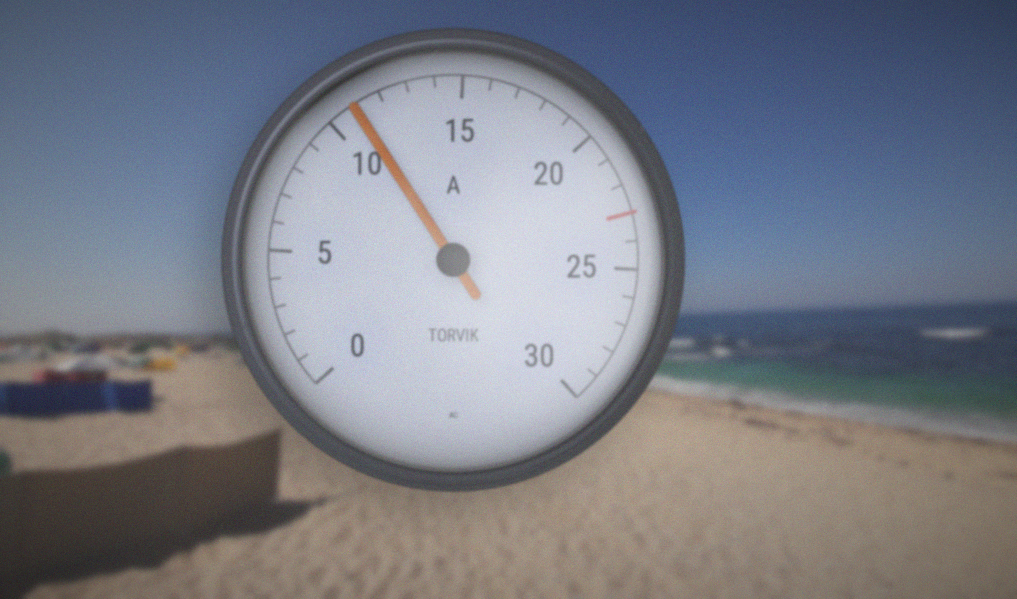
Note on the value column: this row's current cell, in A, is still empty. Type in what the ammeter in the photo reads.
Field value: 11 A
